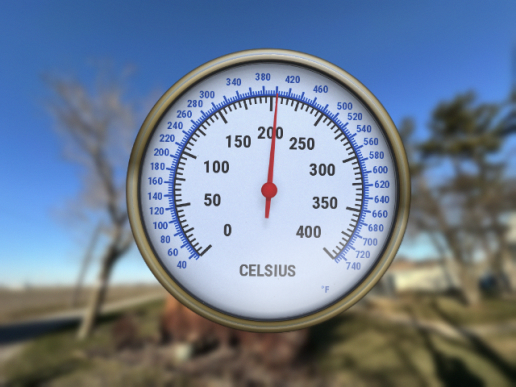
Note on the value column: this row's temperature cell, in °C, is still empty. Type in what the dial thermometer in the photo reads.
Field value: 205 °C
